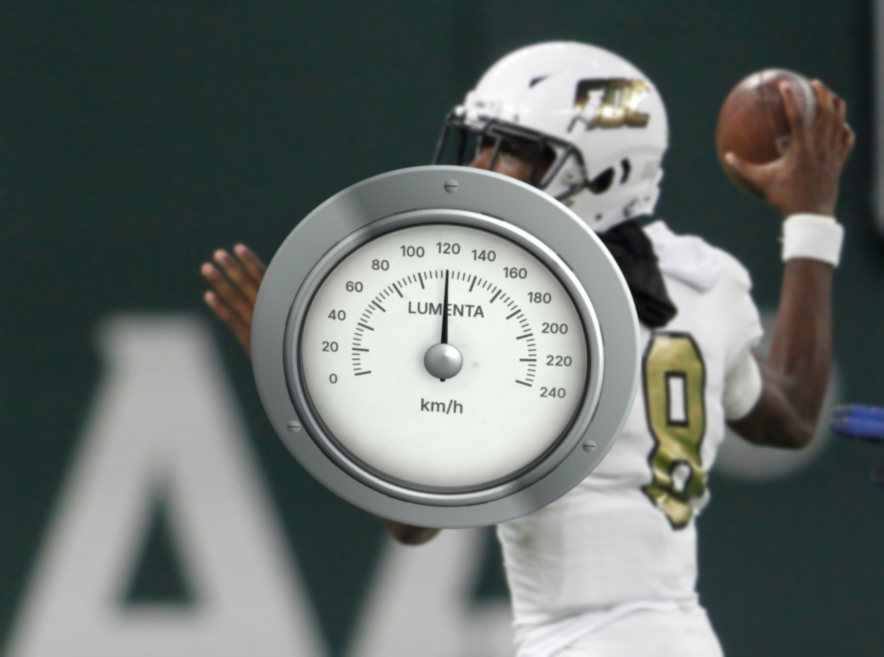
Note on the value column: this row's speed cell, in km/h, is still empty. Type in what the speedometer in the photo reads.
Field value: 120 km/h
